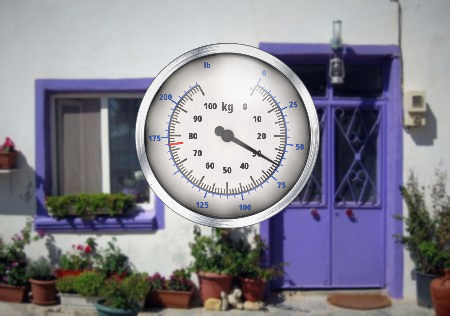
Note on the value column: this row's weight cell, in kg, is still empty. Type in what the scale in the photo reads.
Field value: 30 kg
